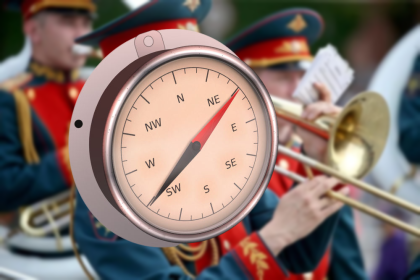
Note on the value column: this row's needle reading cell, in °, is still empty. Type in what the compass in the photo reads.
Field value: 60 °
